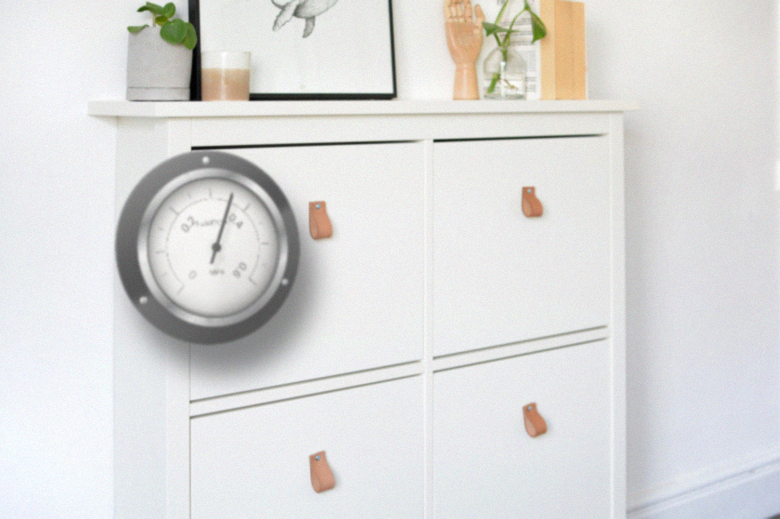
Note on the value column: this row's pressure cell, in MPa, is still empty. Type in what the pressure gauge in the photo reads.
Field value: 0.35 MPa
